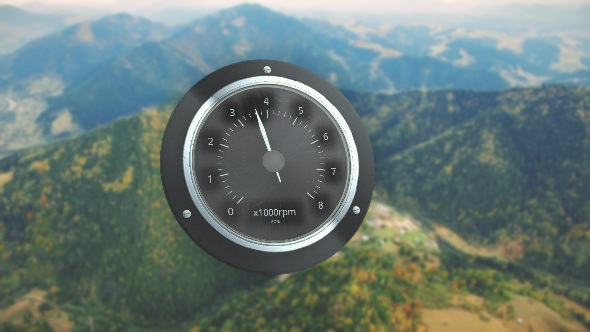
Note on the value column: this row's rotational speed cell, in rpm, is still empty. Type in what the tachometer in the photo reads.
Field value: 3600 rpm
